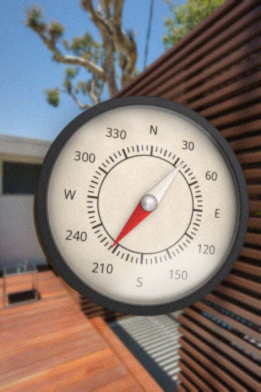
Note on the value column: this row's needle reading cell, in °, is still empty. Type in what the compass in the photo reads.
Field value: 215 °
